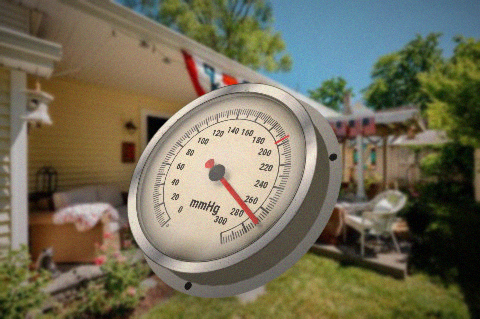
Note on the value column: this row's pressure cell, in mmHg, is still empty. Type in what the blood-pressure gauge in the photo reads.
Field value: 270 mmHg
